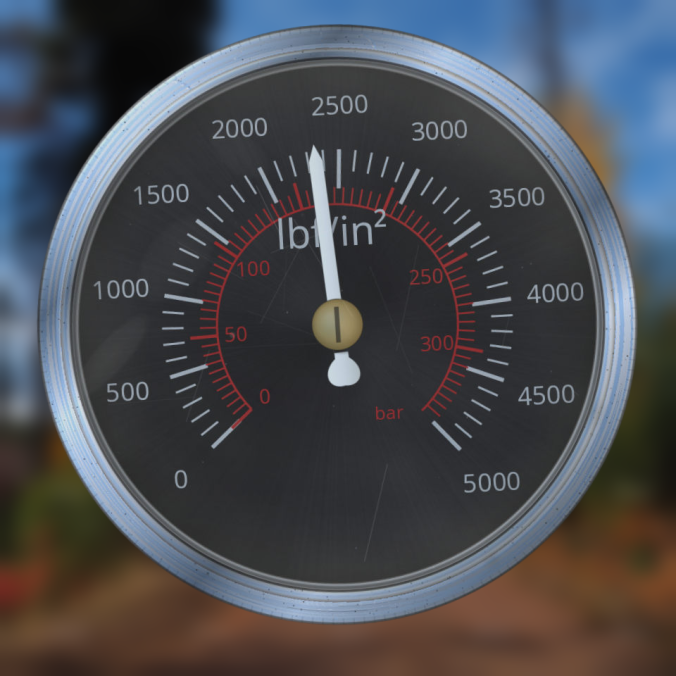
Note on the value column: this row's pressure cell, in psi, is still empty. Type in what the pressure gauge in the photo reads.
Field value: 2350 psi
